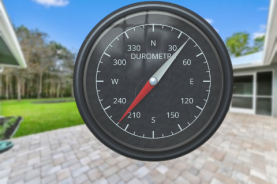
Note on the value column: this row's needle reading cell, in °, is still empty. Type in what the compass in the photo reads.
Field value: 220 °
